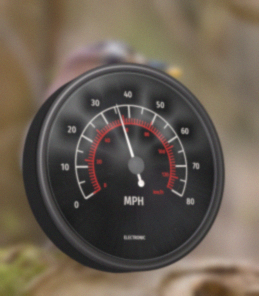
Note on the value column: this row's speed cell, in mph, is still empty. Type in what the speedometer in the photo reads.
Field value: 35 mph
